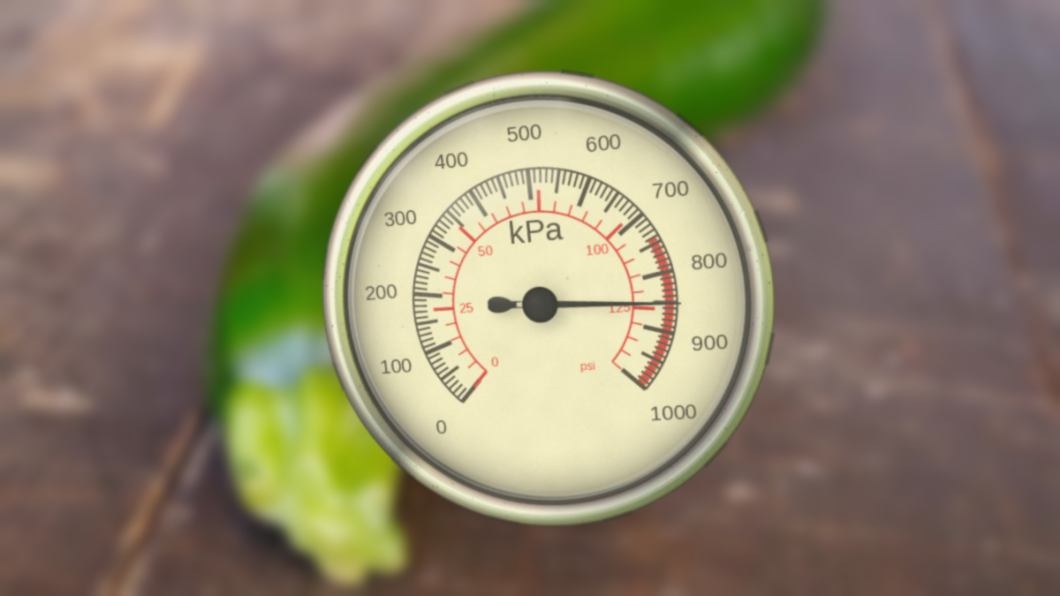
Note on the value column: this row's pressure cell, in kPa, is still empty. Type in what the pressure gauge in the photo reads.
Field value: 850 kPa
